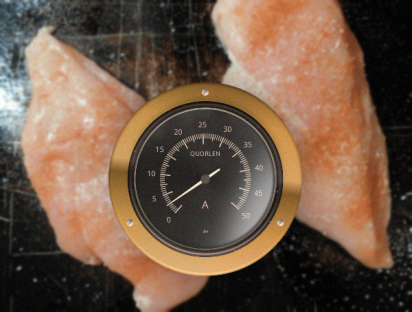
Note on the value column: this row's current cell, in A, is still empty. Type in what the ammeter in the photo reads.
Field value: 2.5 A
